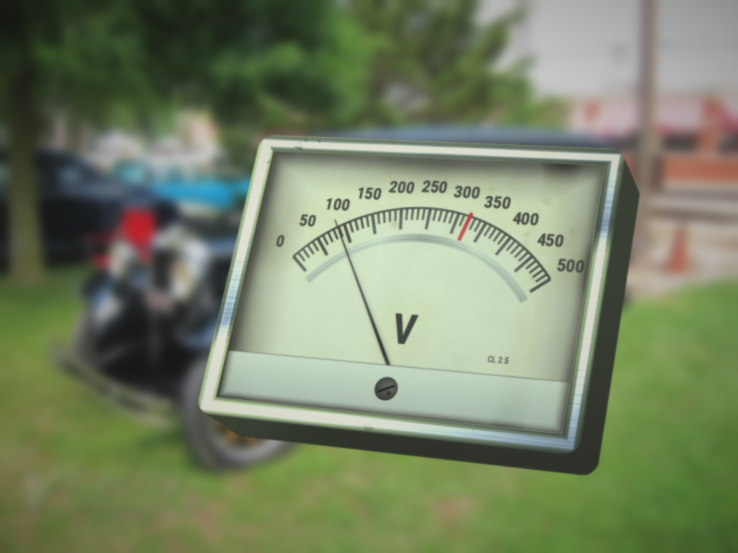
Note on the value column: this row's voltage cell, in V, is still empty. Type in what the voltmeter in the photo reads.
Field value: 90 V
